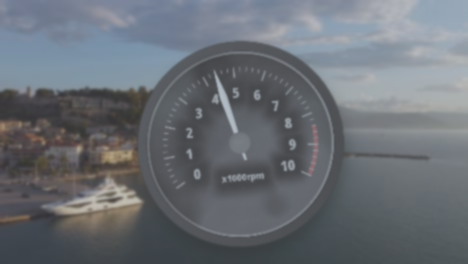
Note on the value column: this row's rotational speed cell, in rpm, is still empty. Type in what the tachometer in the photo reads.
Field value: 4400 rpm
